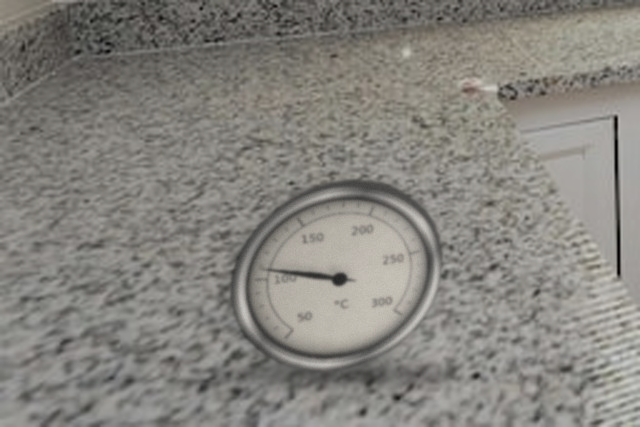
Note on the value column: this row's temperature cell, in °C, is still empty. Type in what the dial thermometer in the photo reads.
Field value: 110 °C
